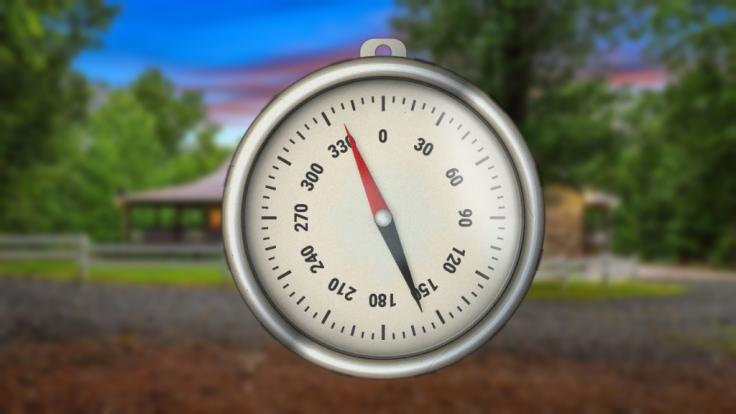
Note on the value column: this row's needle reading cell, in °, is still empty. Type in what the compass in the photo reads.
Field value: 337.5 °
